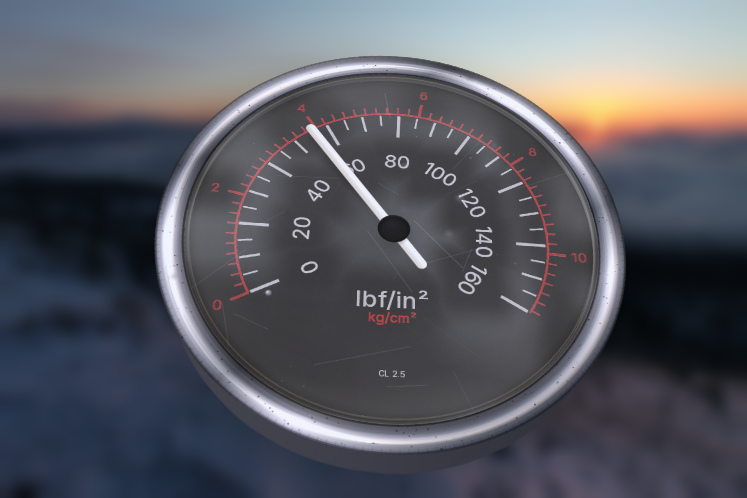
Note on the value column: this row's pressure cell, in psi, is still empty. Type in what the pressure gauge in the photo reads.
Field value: 55 psi
